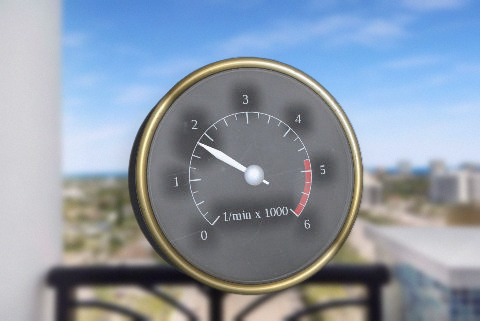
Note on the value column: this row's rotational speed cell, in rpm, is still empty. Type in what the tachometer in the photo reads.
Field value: 1750 rpm
